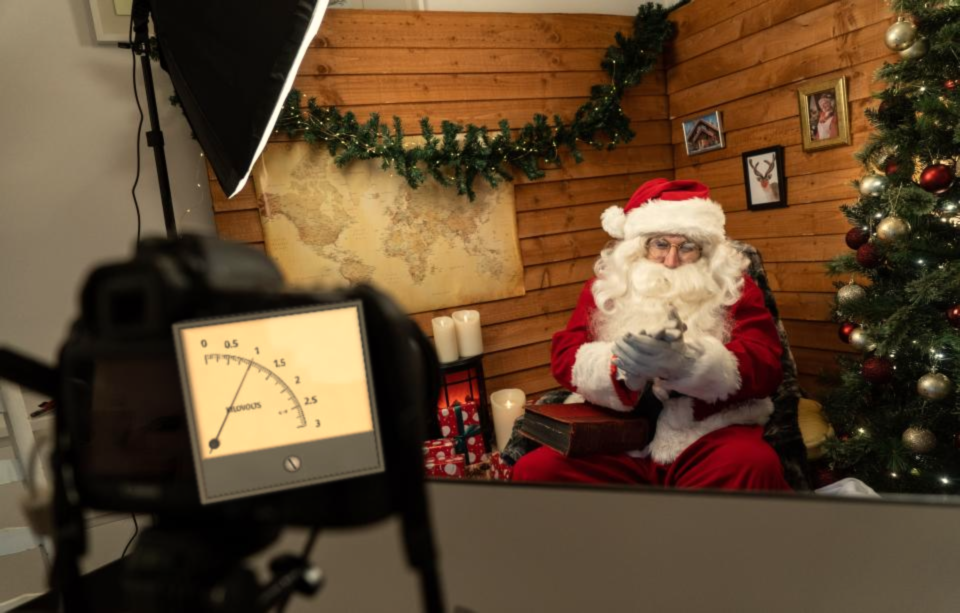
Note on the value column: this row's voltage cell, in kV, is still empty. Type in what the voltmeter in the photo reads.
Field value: 1 kV
